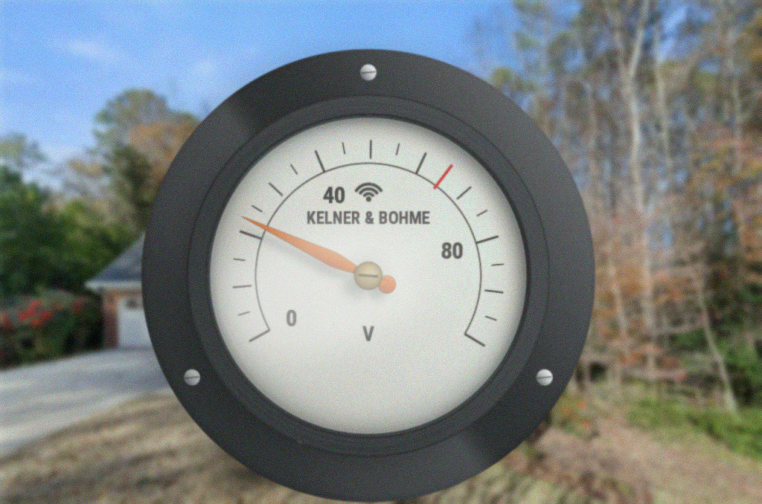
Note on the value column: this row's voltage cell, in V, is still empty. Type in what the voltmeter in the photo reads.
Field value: 22.5 V
